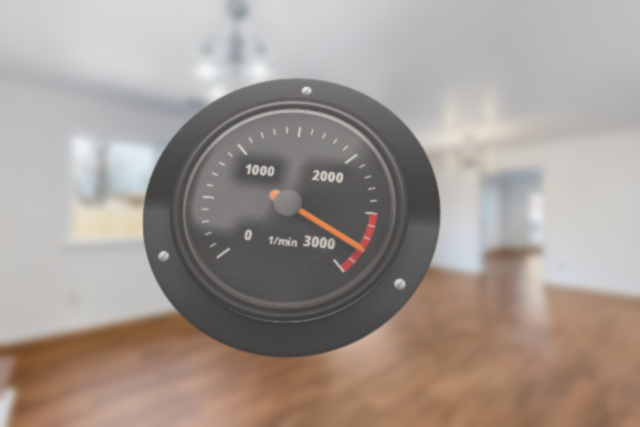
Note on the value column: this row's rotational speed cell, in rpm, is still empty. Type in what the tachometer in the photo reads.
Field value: 2800 rpm
